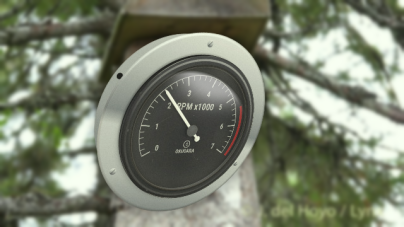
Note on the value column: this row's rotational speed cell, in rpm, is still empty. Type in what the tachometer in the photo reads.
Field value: 2200 rpm
